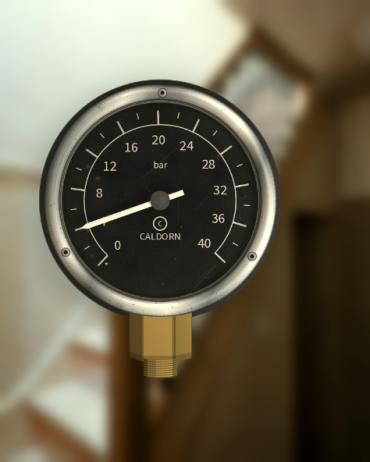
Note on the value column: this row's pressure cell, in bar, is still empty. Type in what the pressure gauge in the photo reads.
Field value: 4 bar
